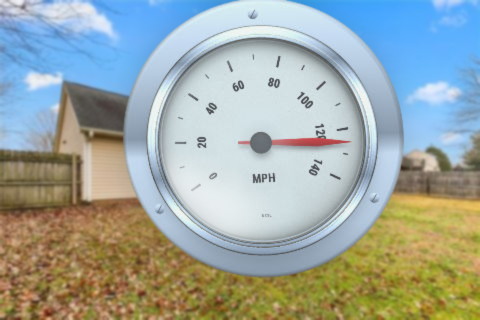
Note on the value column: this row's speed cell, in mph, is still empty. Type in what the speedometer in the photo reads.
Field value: 125 mph
